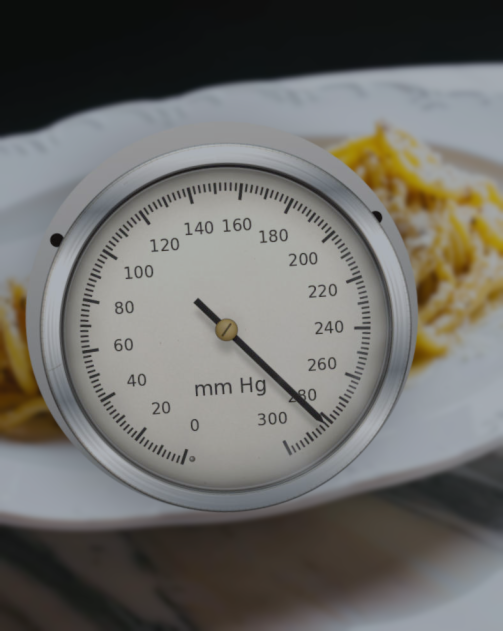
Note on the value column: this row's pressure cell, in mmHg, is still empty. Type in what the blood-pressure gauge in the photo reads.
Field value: 282 mmHg
